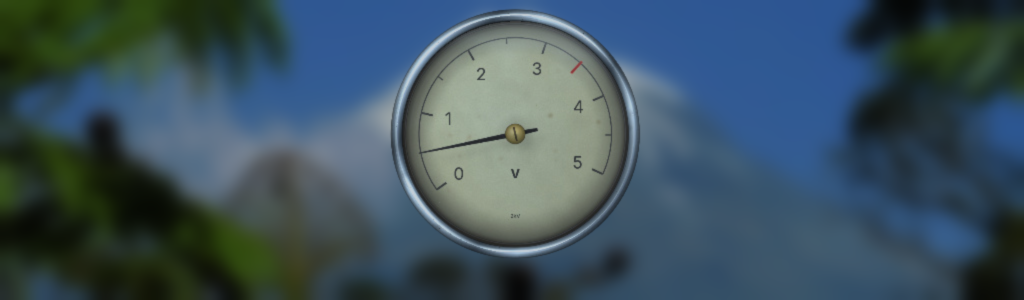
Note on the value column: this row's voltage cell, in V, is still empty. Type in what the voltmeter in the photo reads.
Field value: 0.5 V
